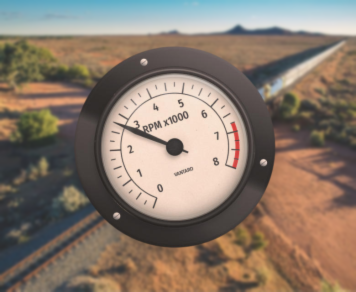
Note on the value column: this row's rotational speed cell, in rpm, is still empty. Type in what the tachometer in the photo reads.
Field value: 2750 rpm
